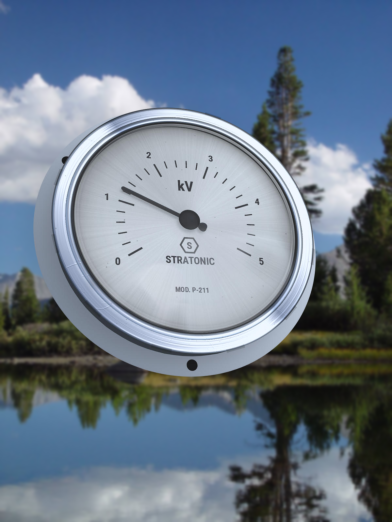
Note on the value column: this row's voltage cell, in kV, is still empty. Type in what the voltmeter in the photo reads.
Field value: 1.2 kV
